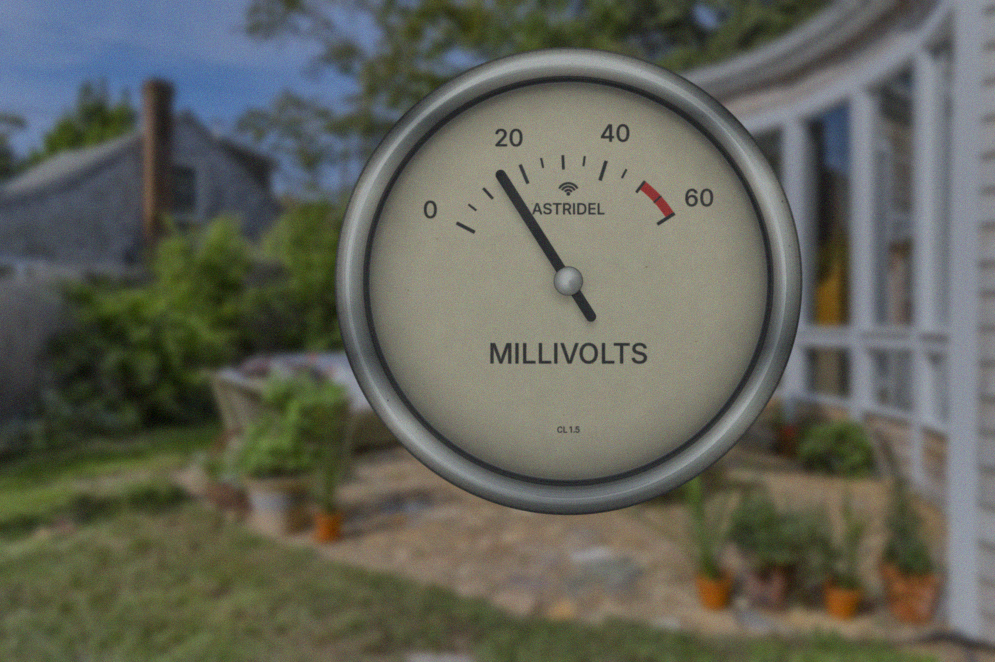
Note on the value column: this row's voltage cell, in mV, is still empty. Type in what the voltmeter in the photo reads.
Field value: 15 mV
